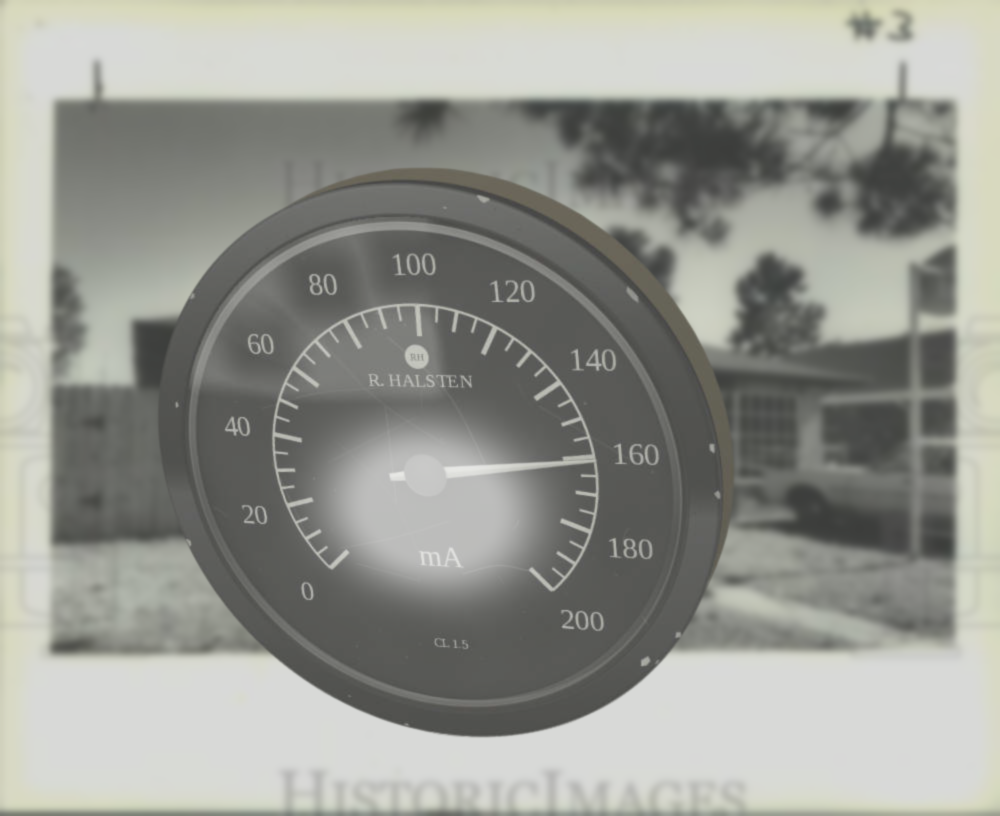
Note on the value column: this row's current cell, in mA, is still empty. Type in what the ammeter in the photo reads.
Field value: 160 mA
